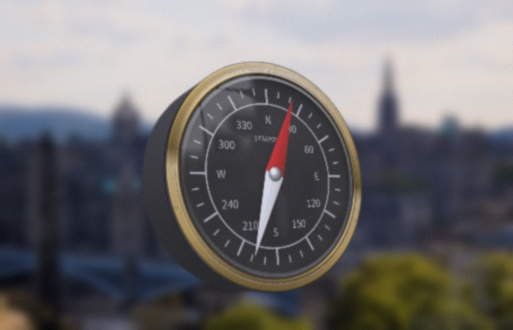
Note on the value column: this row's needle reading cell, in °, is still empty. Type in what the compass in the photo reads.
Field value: 20 °
